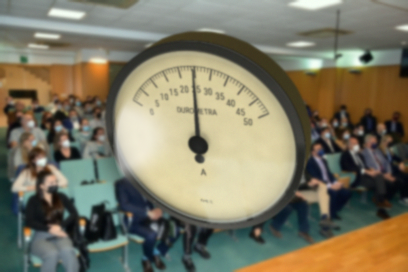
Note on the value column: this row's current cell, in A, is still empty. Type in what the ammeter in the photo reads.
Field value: 25 A
